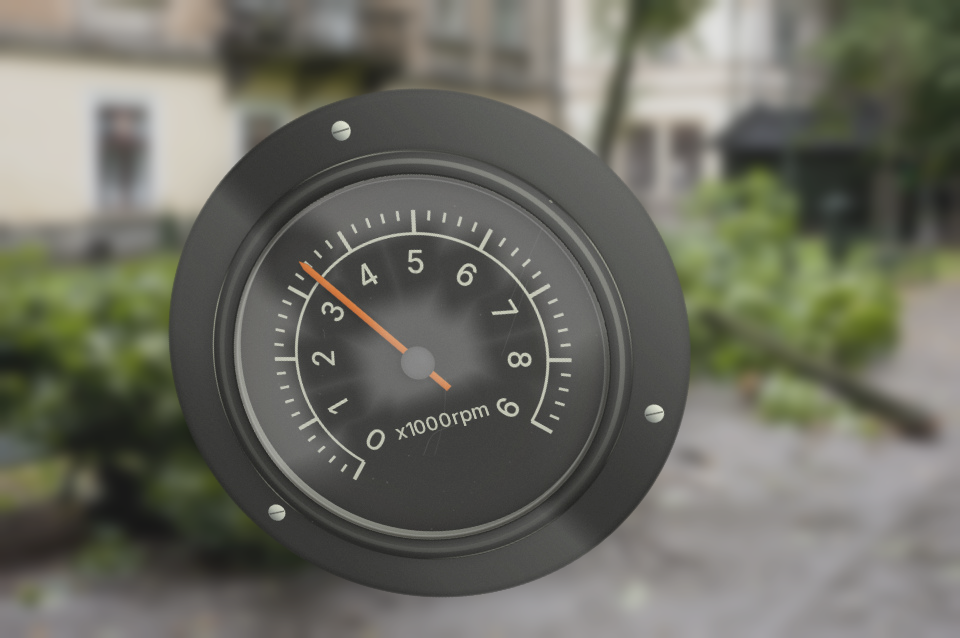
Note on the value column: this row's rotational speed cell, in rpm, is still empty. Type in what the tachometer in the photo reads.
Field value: 3400 rpm
